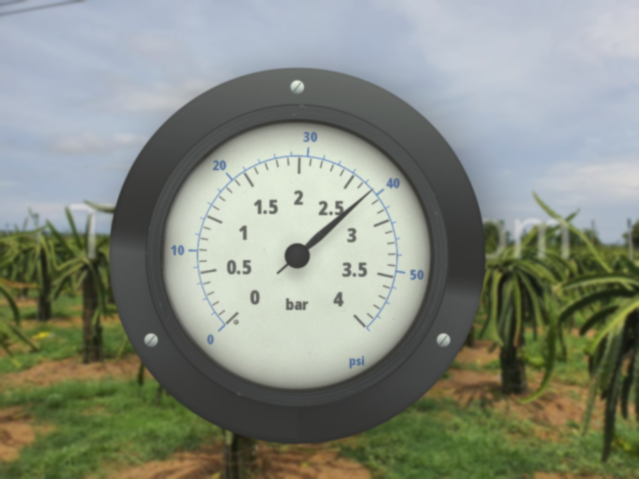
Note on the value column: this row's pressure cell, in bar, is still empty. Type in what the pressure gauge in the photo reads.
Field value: 2.7 bar
